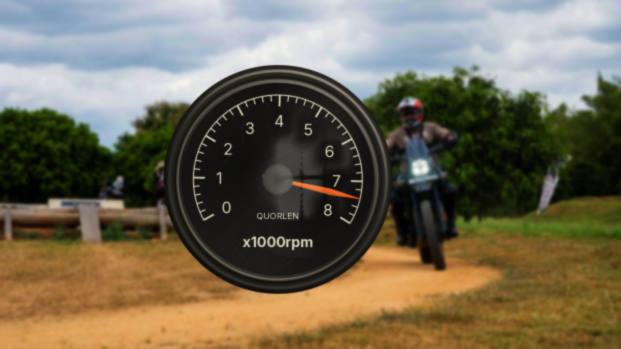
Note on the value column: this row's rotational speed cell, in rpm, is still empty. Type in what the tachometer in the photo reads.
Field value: 7400 rpm
